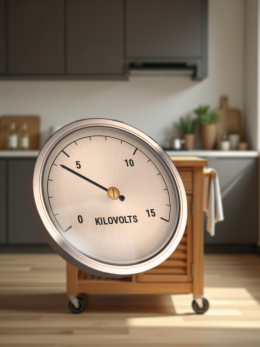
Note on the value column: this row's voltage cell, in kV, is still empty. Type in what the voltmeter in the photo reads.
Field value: 4 kV
